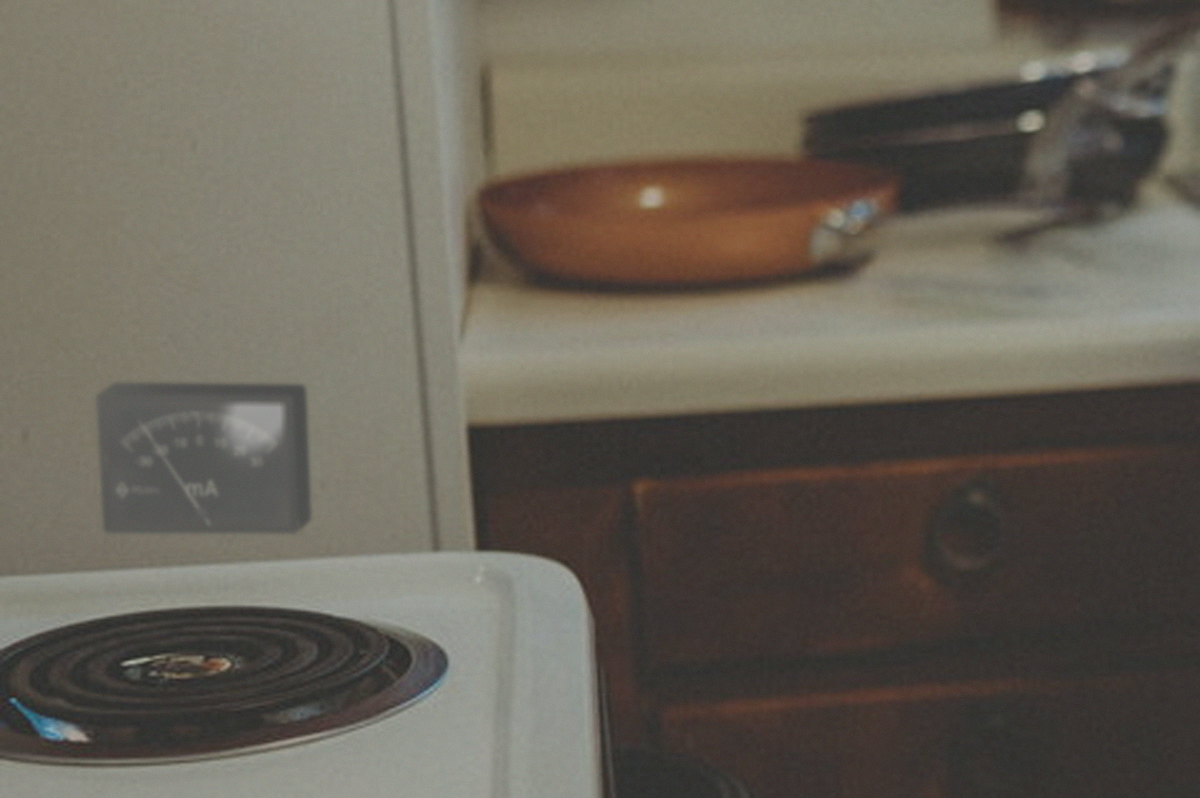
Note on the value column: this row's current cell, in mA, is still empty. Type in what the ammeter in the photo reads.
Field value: -20 mA
